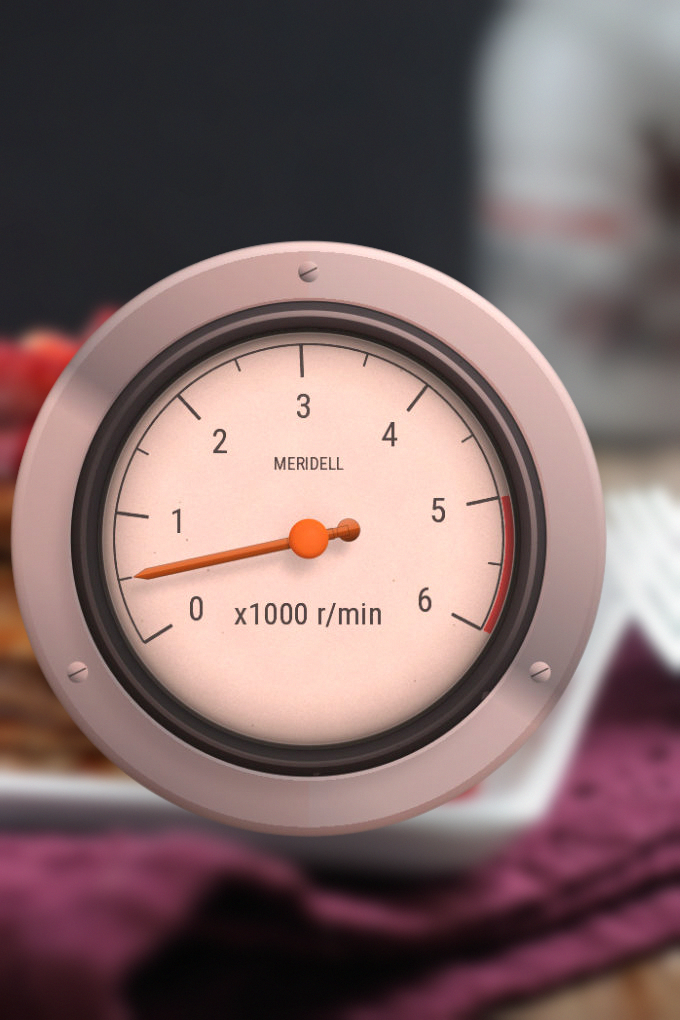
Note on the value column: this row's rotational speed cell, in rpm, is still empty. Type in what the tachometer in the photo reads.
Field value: 500 rpm
